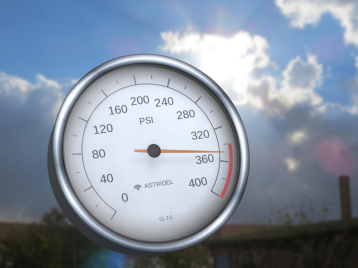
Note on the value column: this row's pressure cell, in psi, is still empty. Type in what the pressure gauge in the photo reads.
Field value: 350 psi
